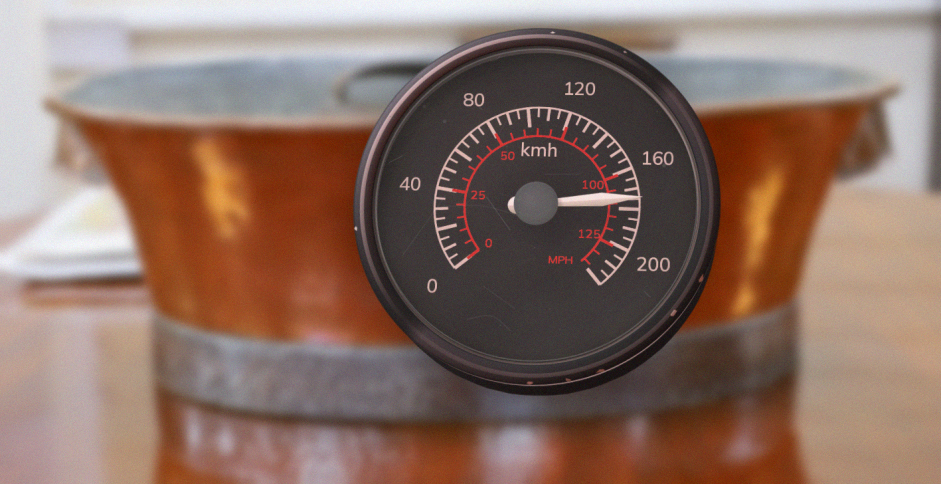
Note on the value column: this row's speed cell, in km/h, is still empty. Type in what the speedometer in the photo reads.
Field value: 175 km/h
